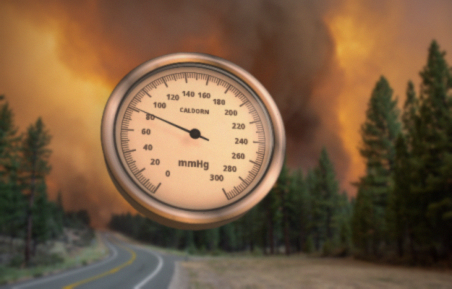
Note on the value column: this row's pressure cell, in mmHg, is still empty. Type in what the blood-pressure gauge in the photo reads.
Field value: 80 mmHg
